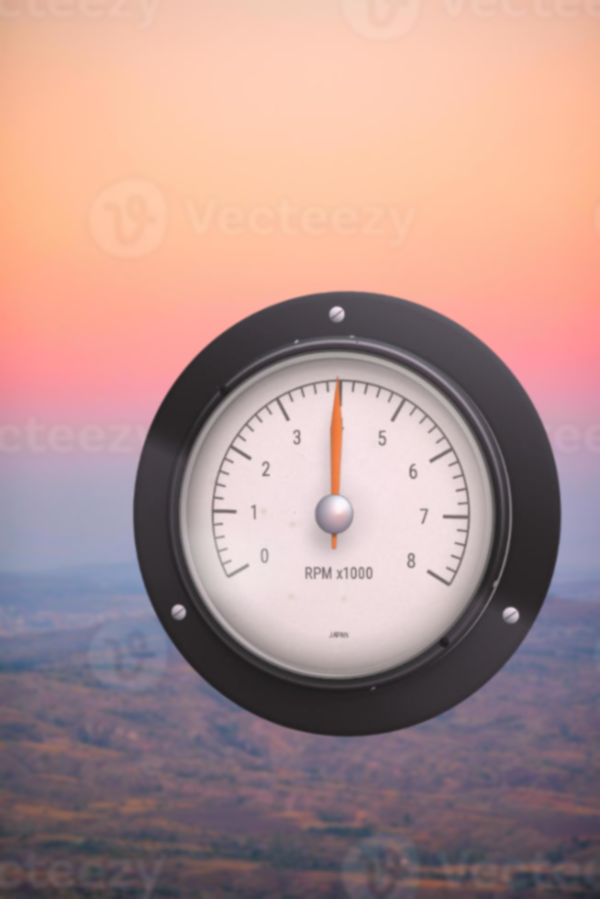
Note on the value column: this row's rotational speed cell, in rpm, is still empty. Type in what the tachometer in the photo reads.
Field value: 4000 rpm
